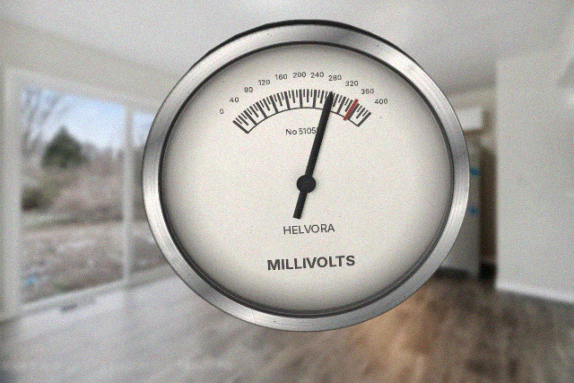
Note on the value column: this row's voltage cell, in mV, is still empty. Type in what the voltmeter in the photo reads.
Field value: 280 mV
